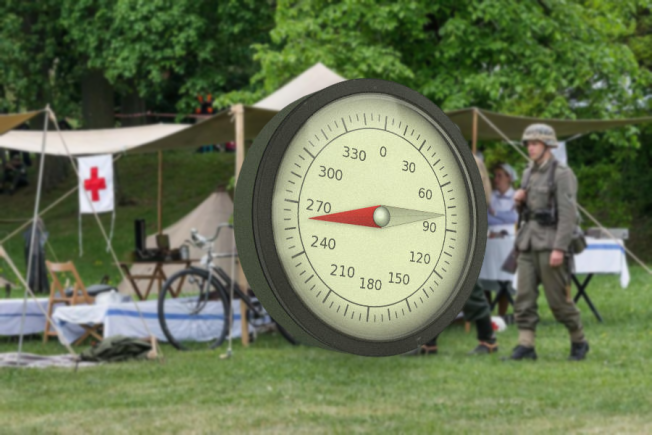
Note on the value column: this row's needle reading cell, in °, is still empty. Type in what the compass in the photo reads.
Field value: 260 °
